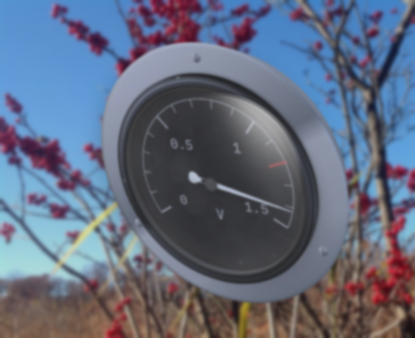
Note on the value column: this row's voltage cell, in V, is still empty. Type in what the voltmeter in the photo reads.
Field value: 1.4 V
